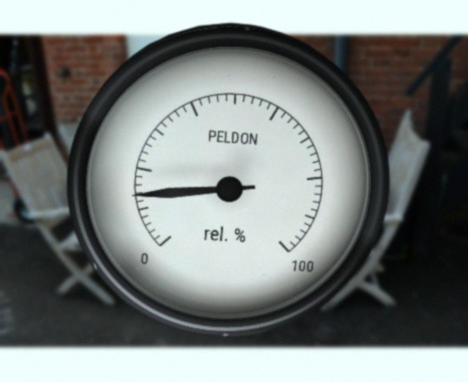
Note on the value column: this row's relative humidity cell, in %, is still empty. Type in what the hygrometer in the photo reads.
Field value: 14 %
